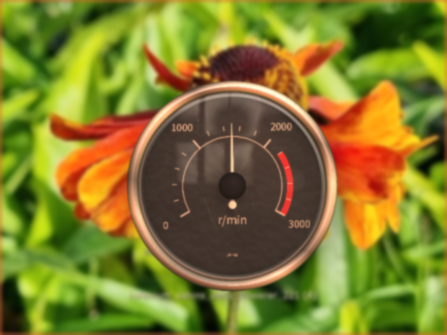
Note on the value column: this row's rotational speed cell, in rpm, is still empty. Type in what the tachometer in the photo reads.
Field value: 1500 rpm
